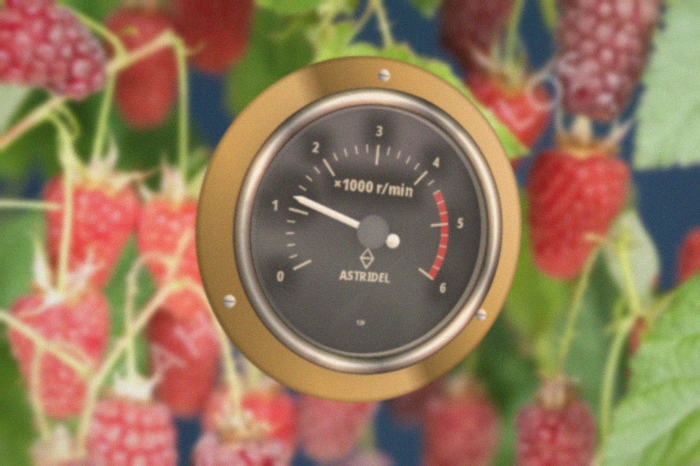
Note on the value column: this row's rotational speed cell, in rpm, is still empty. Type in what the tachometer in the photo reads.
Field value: 1200 rpm
